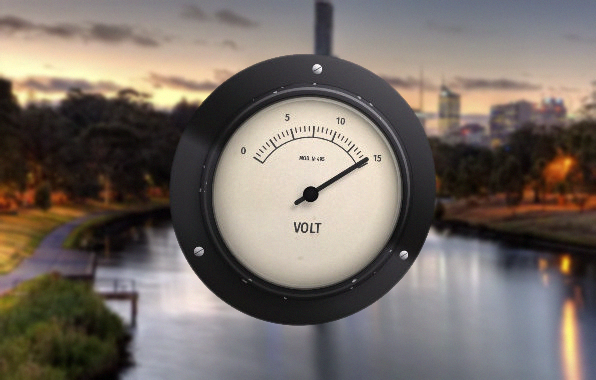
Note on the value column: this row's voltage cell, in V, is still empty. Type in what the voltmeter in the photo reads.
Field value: 14.5 V
